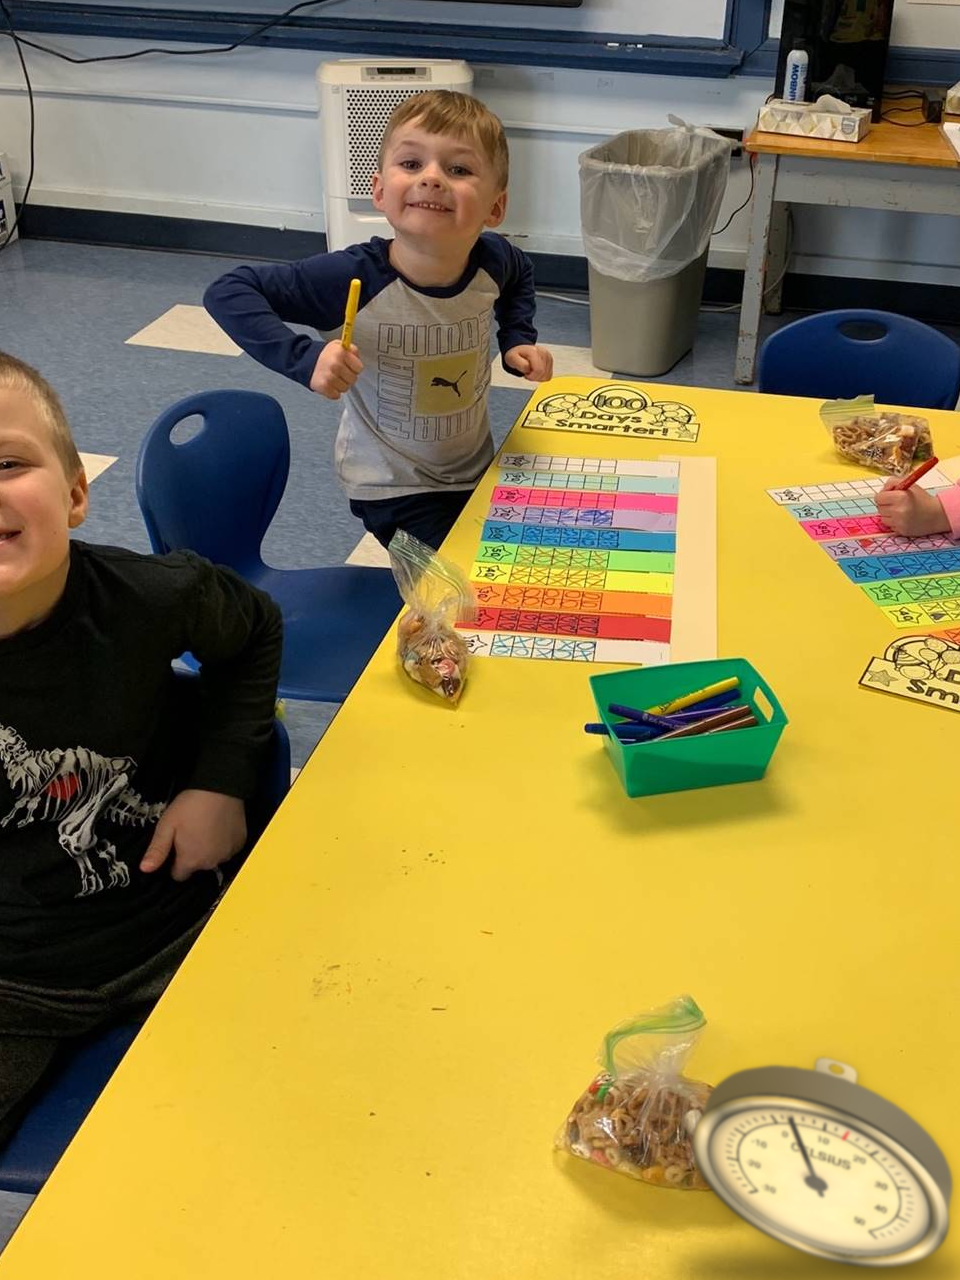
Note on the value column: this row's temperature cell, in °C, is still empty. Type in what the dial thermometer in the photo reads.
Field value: 4 °C
